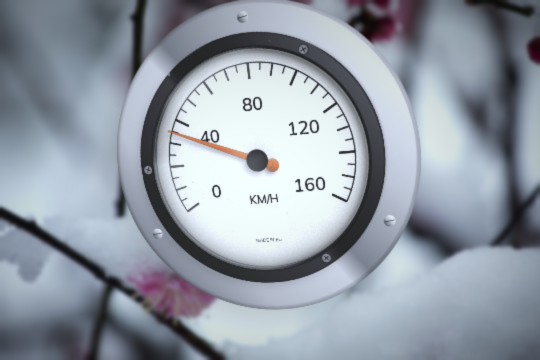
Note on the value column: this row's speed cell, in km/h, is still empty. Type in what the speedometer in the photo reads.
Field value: 35 km/h
